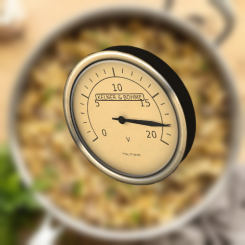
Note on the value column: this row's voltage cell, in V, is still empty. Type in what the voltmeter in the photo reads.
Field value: 18 V
